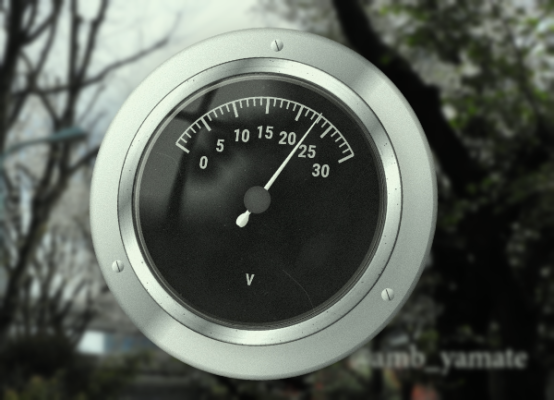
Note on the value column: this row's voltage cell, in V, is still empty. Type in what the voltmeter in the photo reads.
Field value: 23 V
